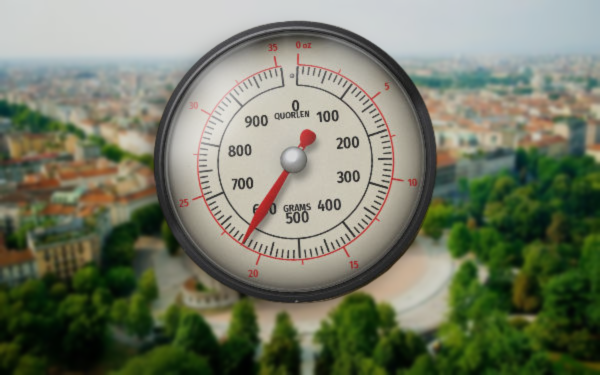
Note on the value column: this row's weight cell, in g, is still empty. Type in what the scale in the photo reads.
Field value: 600 g
